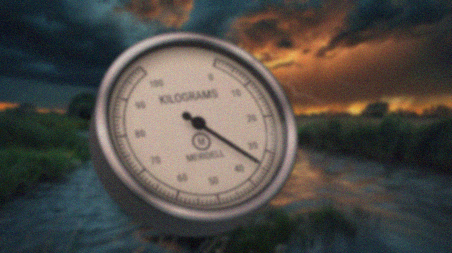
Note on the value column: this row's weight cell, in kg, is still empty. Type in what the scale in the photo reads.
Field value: 35 kg
